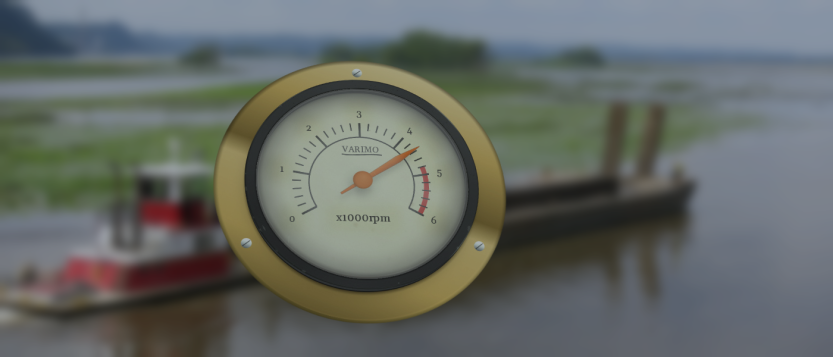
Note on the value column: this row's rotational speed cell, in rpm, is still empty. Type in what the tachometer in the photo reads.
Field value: 4400 rpm
